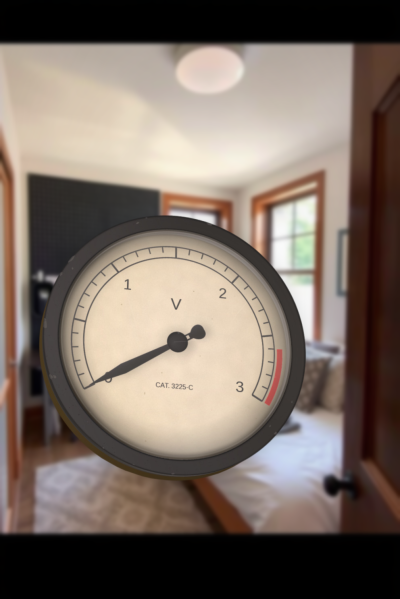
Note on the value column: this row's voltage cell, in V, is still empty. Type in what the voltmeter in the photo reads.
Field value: 0 V
